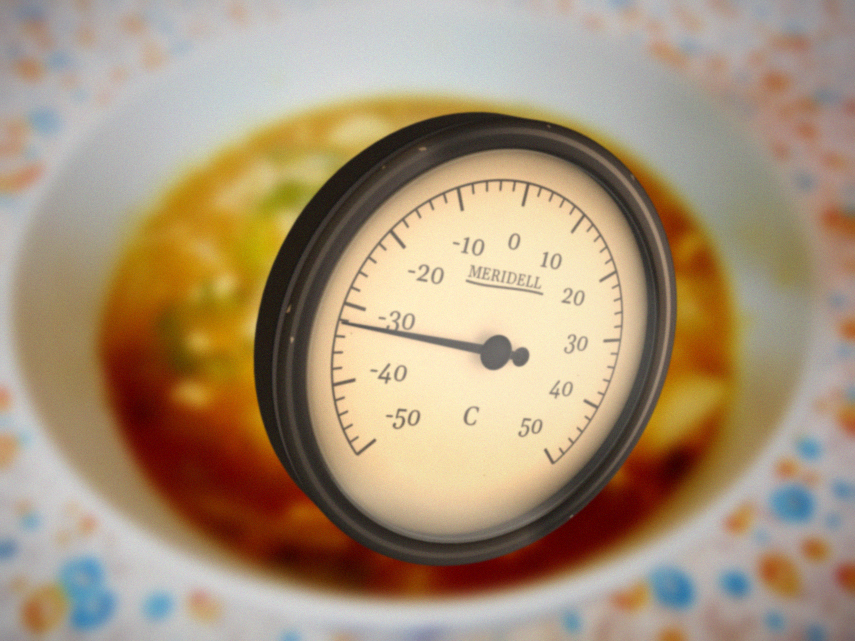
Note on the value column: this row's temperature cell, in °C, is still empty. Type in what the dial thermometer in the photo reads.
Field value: -32 °C
